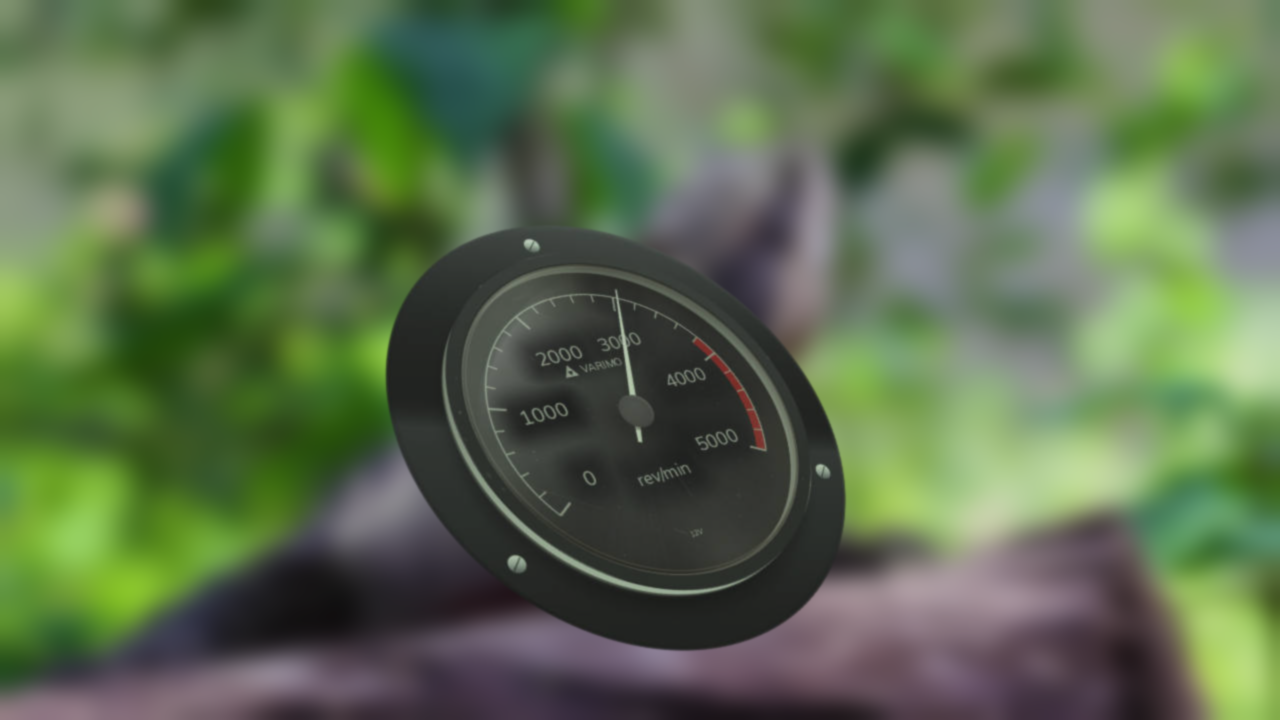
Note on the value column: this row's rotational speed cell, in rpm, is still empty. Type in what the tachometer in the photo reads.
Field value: 3000 rpm
